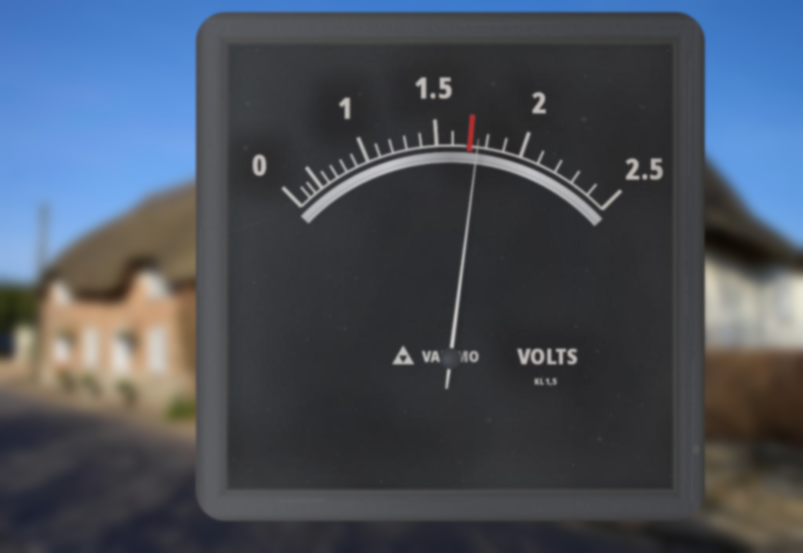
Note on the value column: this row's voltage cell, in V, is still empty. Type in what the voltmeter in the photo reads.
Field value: 1.75 V
